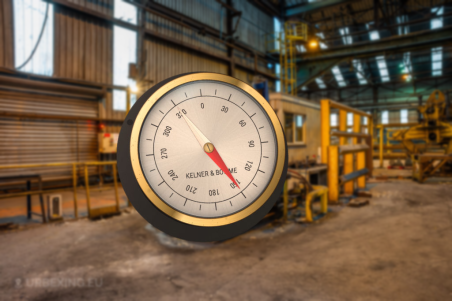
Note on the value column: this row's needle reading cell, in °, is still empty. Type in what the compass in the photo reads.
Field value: 150 °
